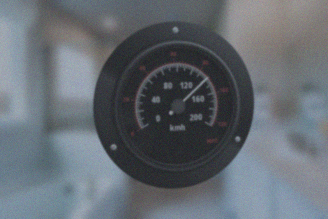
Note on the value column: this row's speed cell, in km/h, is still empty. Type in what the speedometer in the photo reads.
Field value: 140 km/h
